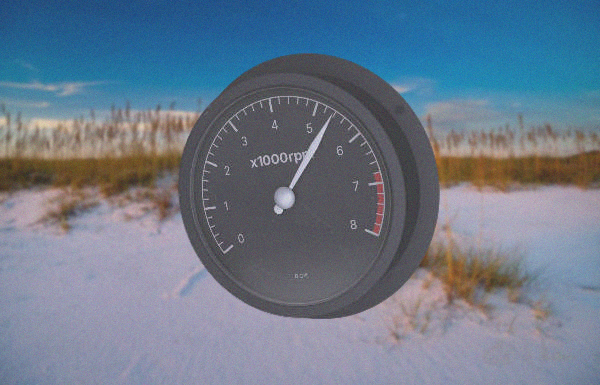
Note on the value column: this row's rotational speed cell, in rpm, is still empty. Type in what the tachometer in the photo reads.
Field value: 5400 rpm
